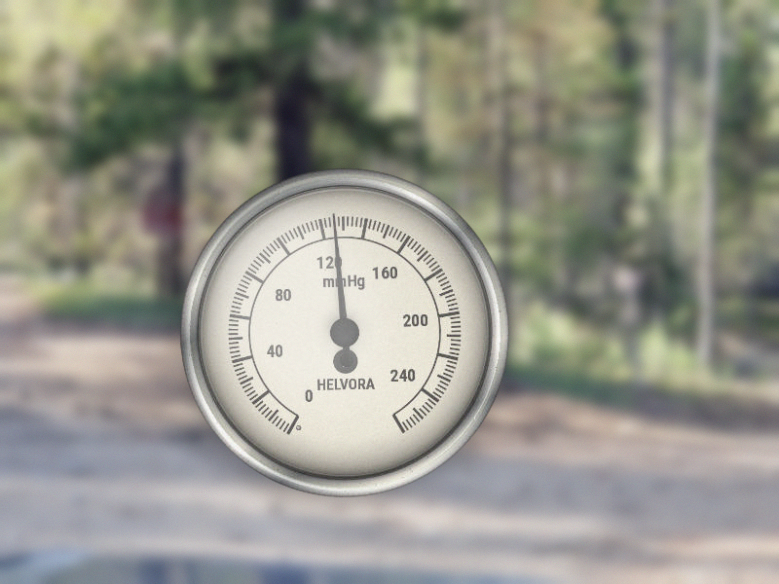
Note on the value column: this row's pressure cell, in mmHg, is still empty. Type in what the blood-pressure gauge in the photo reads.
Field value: 126 mmHg
